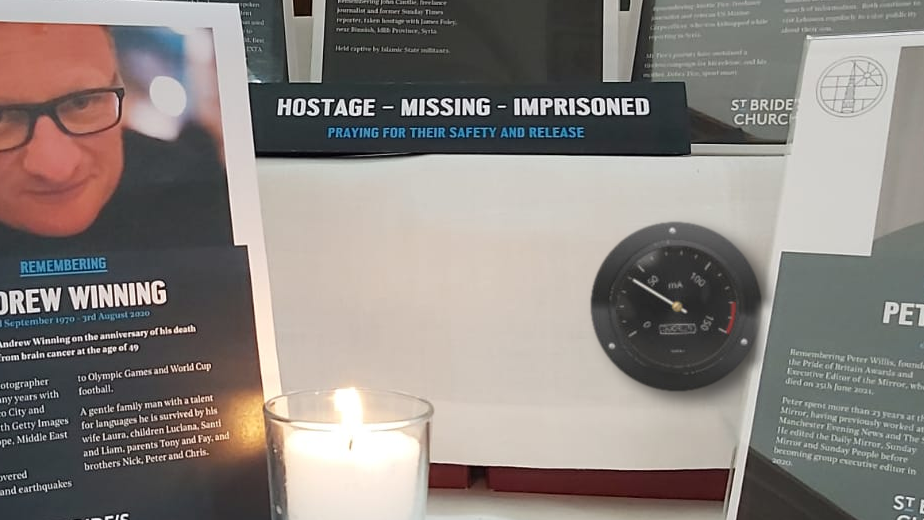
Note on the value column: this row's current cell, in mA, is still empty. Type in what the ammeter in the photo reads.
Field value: 40 mA
